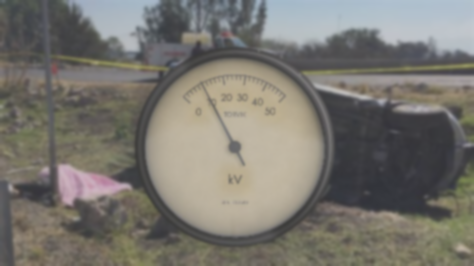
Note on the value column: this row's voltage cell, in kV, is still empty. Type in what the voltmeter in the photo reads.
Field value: 10 kV
